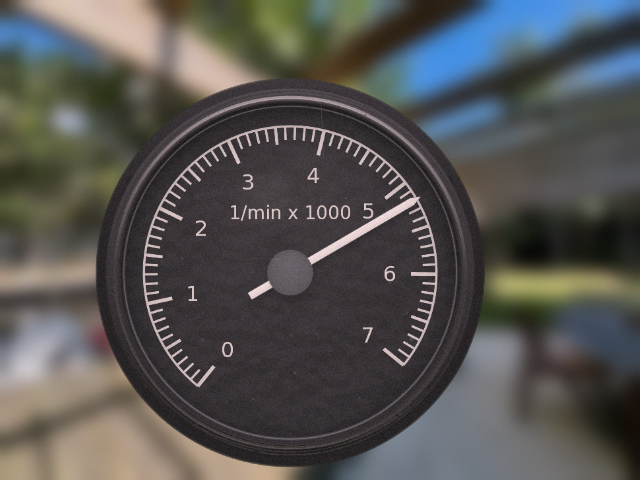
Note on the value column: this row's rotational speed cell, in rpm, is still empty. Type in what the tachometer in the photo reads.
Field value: 5200 rpm
